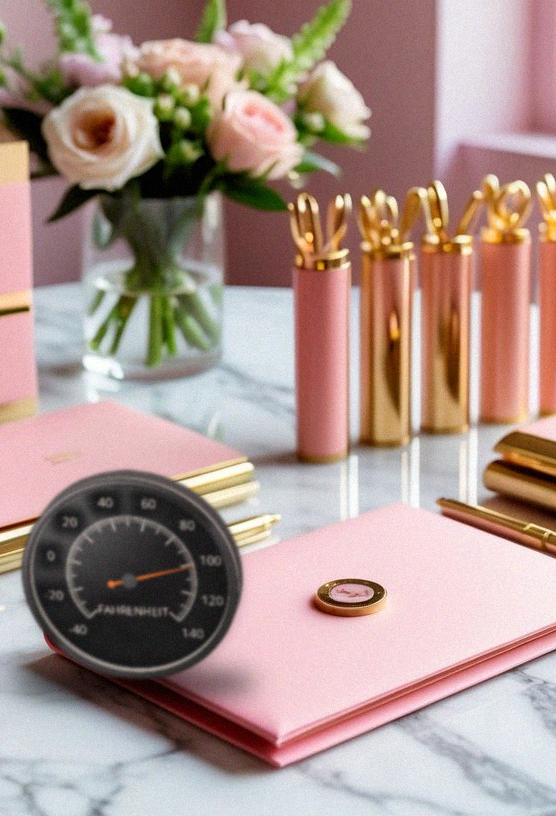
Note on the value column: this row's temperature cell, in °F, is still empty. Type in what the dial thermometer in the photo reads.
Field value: 100 °F
